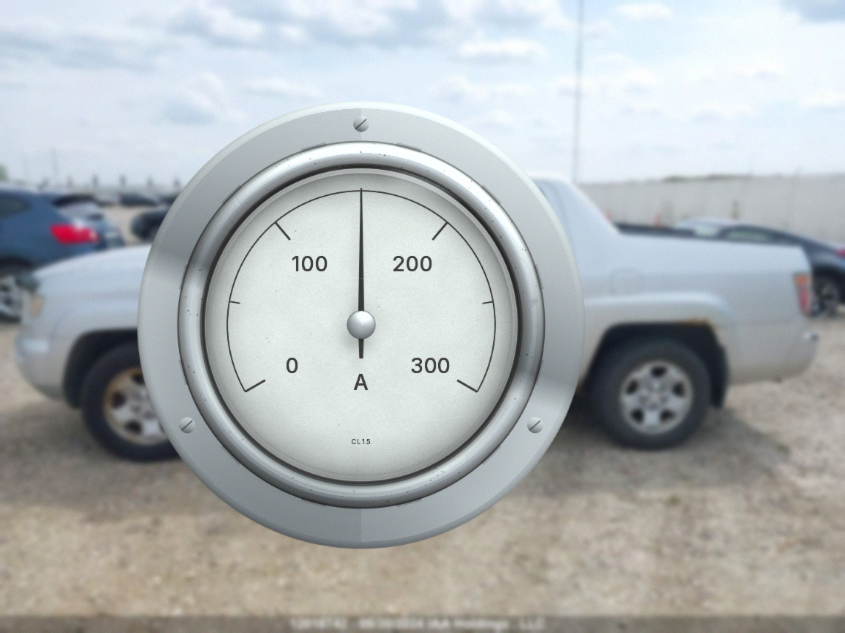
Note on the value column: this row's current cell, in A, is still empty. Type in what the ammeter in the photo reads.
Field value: 150 A
